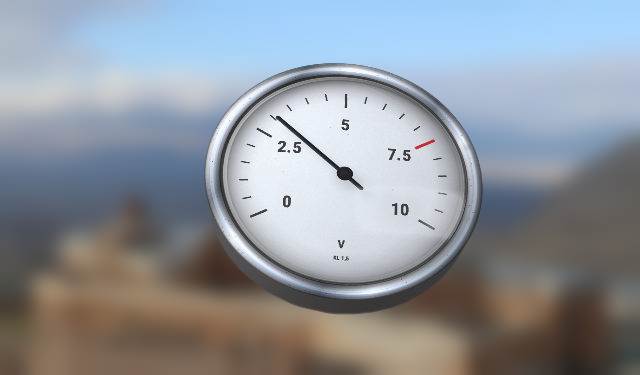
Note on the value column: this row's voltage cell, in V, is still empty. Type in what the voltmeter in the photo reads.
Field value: 3 V
